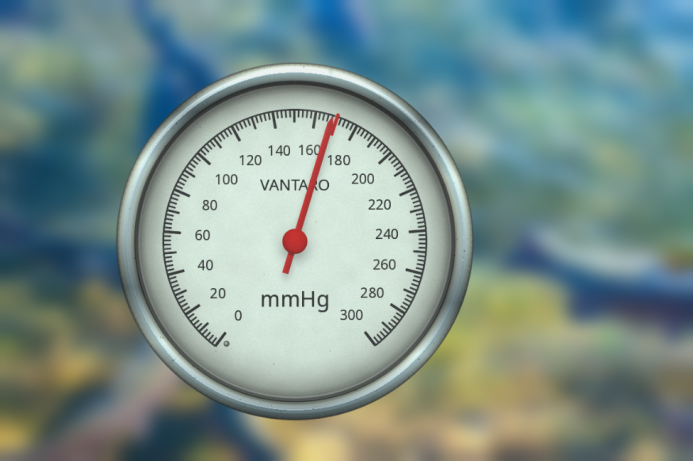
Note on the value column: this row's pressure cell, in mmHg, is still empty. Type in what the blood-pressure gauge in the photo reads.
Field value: 168 mmHg
